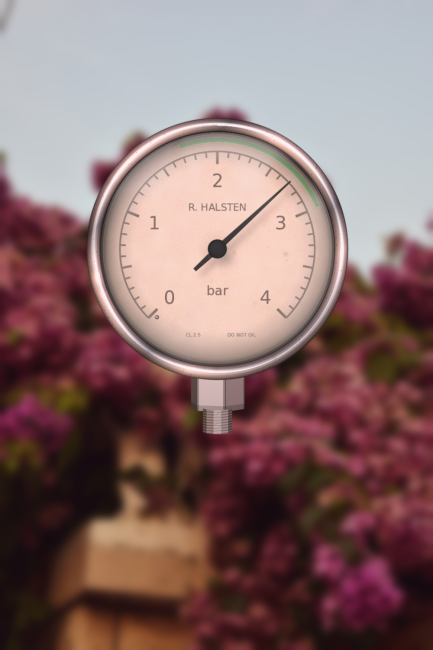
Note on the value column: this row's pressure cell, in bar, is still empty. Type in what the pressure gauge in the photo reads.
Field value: 2.7 bar
